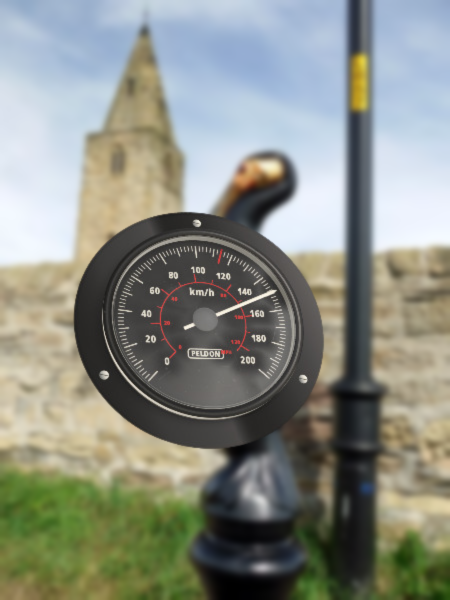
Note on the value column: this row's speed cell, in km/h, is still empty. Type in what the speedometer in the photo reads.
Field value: 150 km/h
